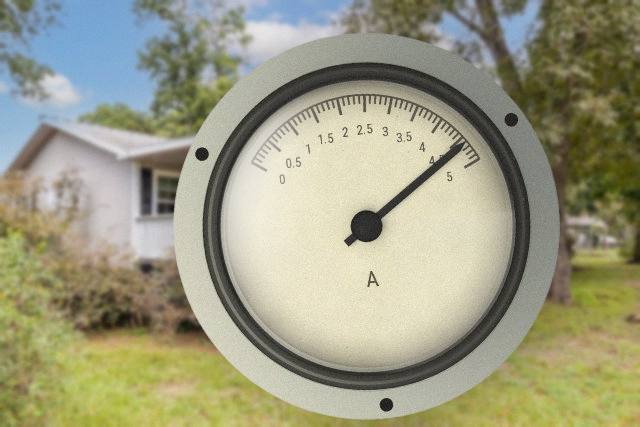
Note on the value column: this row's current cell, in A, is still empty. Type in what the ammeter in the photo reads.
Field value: 4.6 A
